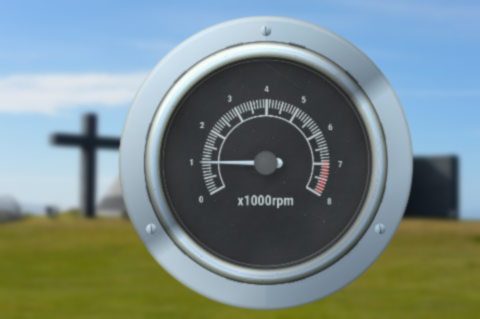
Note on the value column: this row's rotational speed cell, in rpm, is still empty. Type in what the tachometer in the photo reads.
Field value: 1000 rpm
